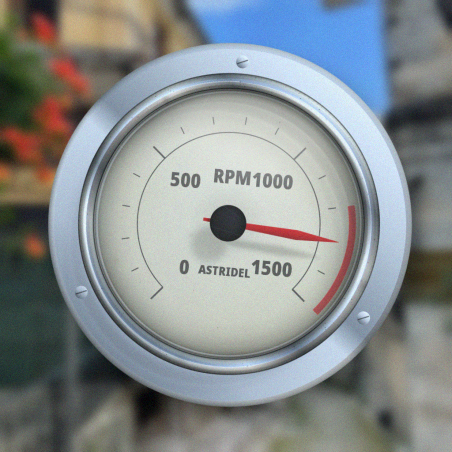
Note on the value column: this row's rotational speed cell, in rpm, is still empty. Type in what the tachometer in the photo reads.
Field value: 1300 rpm
